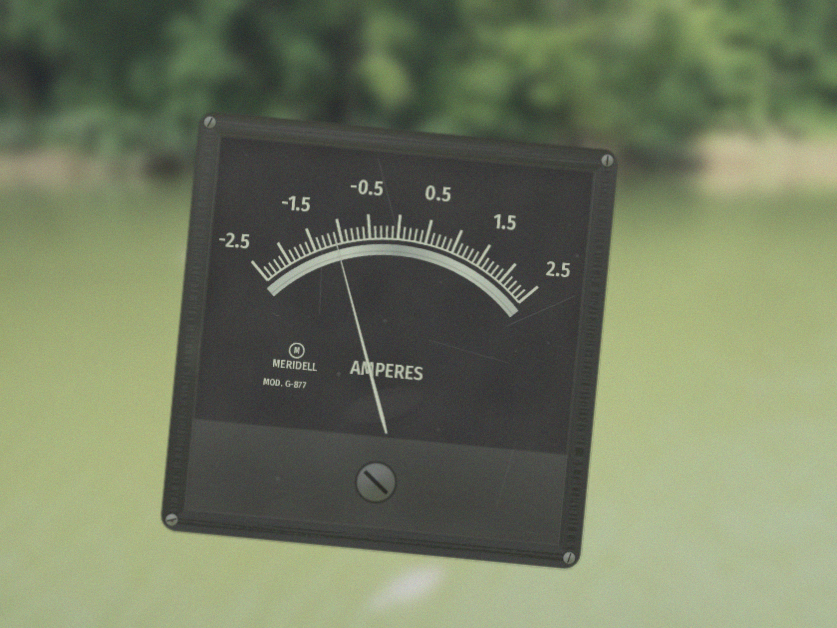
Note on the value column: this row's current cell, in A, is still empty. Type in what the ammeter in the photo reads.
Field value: -1.1 A
